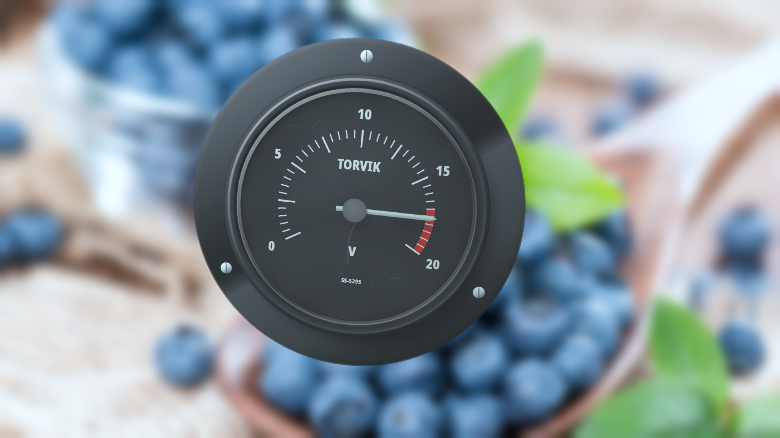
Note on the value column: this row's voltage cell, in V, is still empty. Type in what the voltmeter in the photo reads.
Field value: 17.5 V
